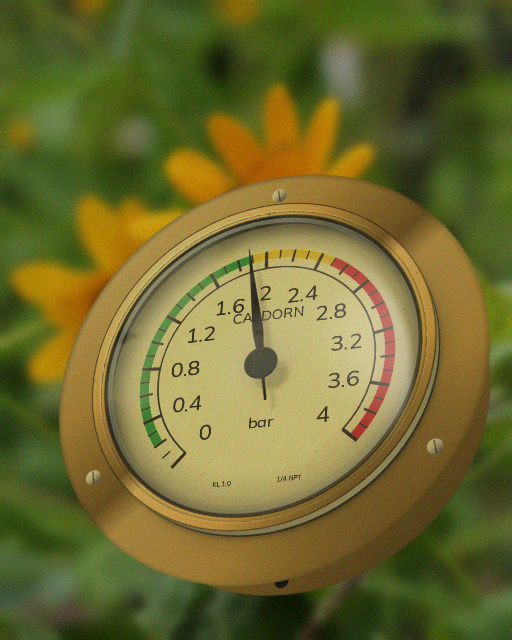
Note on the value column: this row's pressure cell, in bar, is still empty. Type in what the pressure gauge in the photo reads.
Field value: 1.9 bar
